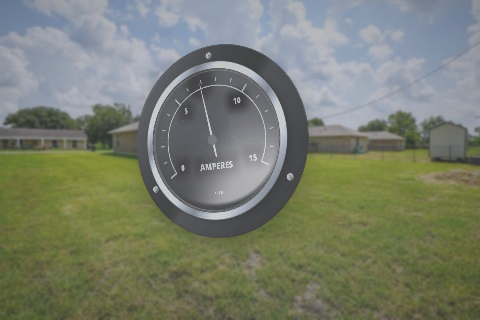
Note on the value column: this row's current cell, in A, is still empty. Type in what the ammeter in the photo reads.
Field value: 7 A
